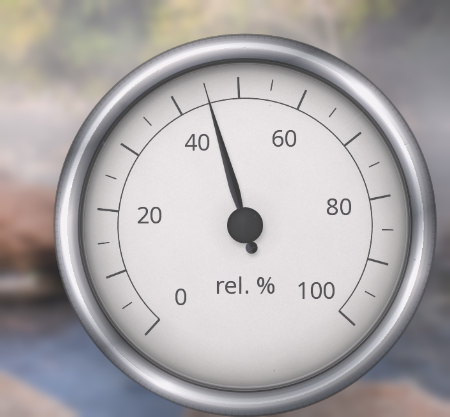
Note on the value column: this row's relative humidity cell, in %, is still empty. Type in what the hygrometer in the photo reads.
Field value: 45 %
